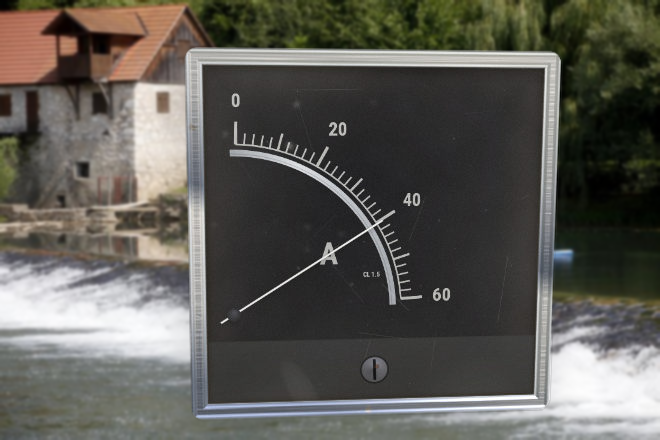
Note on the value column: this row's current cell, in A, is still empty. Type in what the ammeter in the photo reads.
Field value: 40 A
